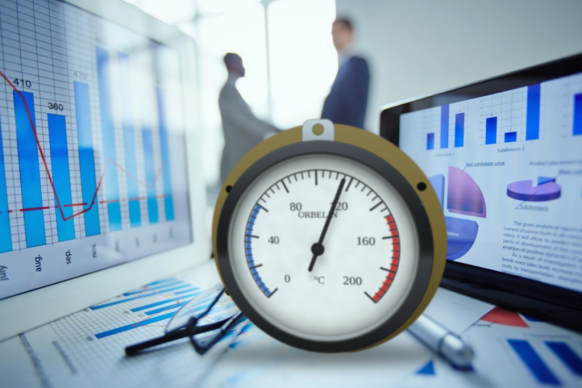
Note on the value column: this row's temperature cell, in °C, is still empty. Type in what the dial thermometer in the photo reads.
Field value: 116 °C
